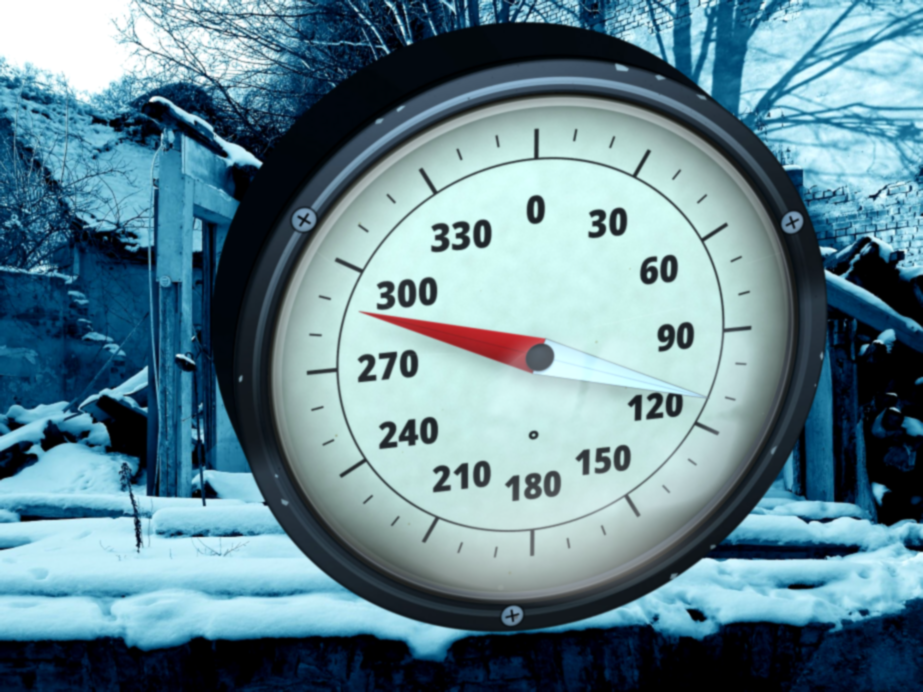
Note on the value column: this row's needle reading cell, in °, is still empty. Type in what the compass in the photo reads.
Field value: 290 °
